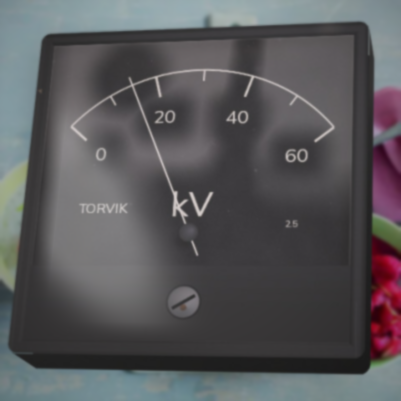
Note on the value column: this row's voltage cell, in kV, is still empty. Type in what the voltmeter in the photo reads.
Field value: 15 kV
